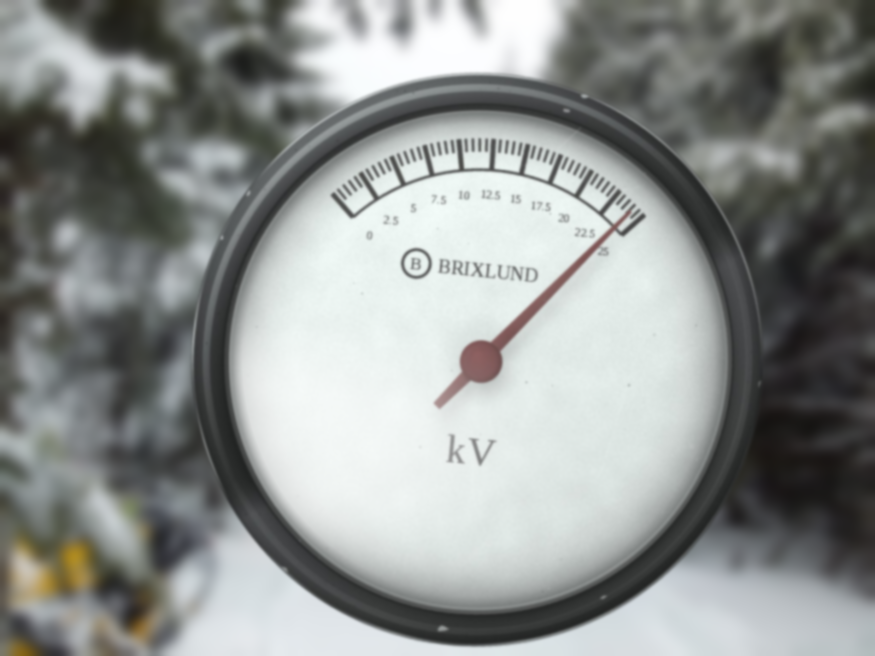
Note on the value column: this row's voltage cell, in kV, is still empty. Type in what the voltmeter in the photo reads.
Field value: 24 kV
